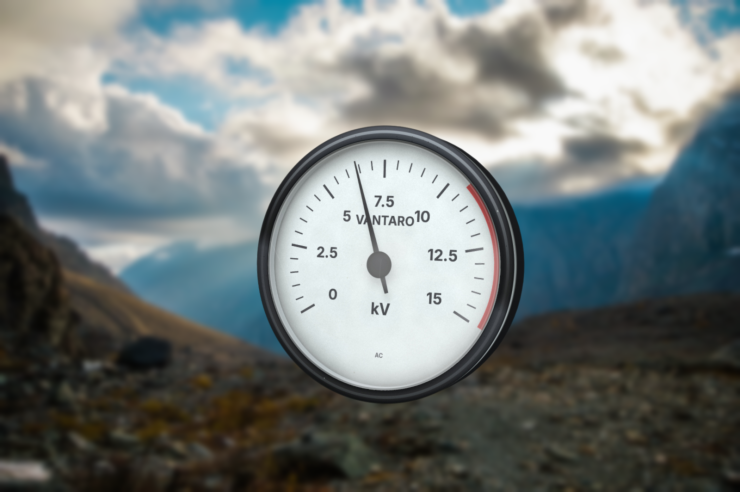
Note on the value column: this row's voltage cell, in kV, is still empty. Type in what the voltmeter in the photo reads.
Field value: 6.5 kV
